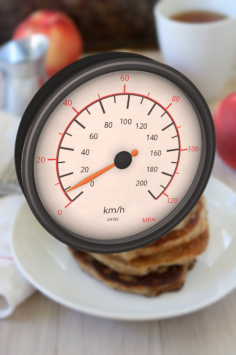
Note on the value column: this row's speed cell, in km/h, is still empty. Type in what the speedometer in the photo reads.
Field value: 10 km/h
